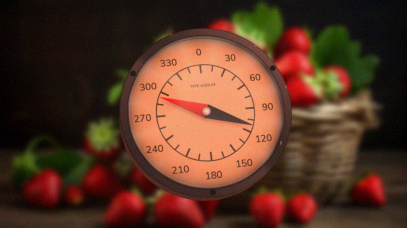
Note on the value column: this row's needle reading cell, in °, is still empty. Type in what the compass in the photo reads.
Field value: 292.5 °
